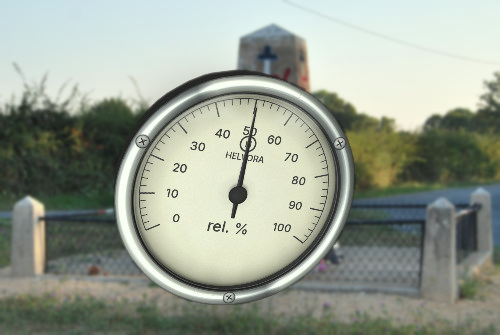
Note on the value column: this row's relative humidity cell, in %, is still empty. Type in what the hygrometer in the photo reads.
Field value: 50 %
